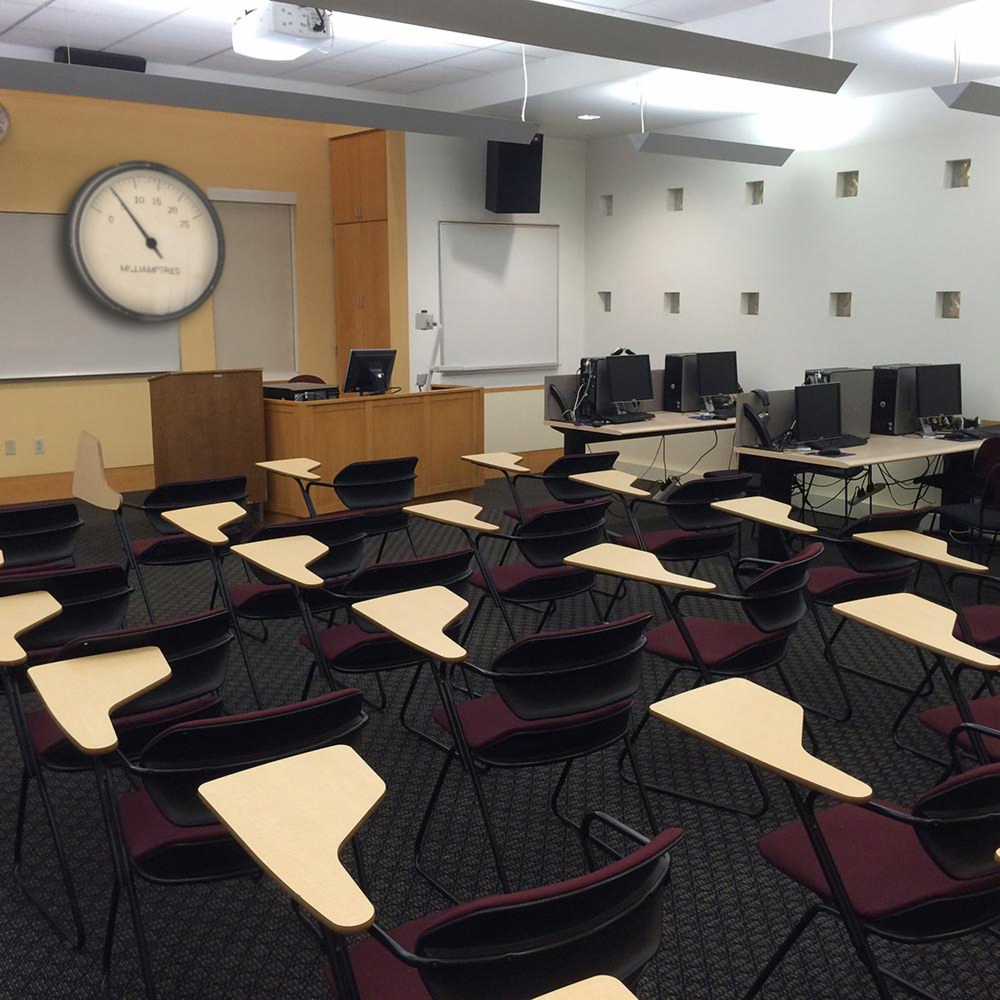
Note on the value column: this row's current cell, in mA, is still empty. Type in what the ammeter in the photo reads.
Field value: 5 mA
